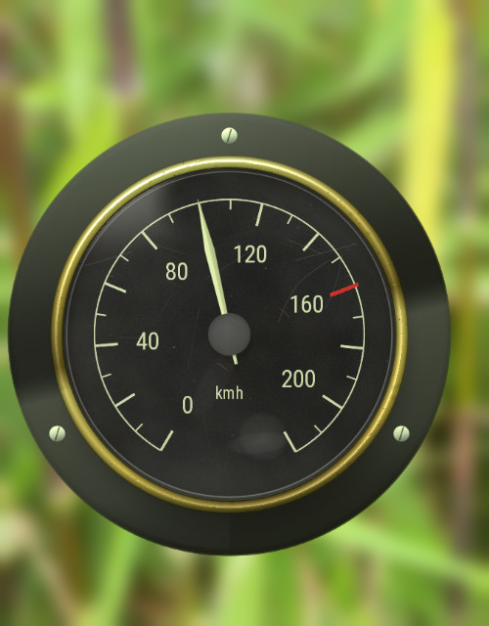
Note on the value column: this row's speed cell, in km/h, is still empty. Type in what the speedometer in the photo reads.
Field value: 100 km/h
